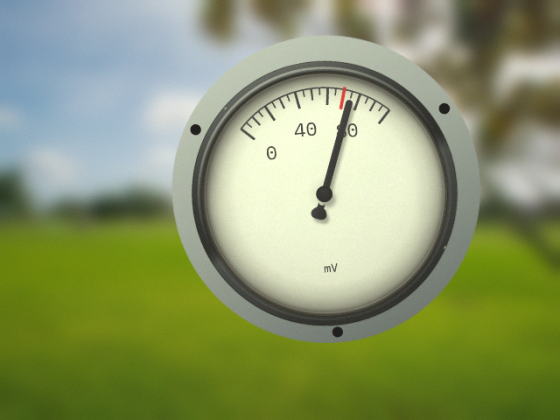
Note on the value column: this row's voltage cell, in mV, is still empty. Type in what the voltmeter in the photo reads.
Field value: 75 mV
